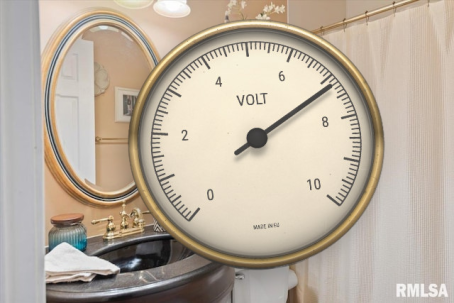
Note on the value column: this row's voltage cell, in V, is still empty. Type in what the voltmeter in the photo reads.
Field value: 7.2 V
